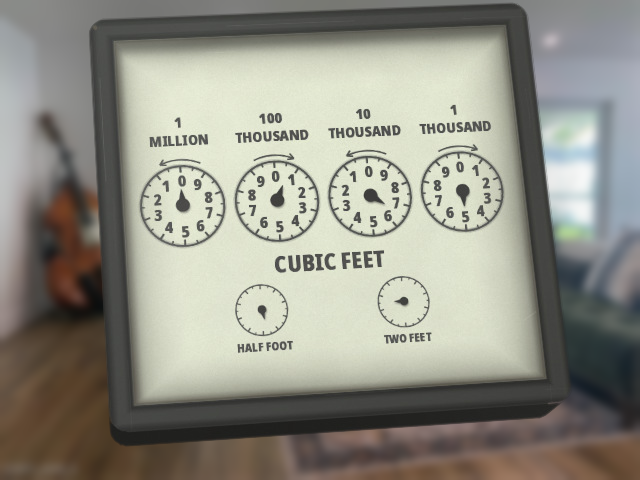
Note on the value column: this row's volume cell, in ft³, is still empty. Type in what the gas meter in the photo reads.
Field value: 6500 ft³
